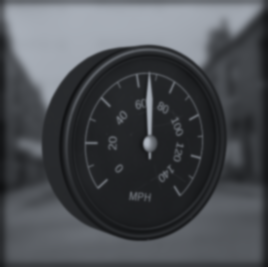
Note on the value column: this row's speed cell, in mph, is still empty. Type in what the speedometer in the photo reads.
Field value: 65 mph
